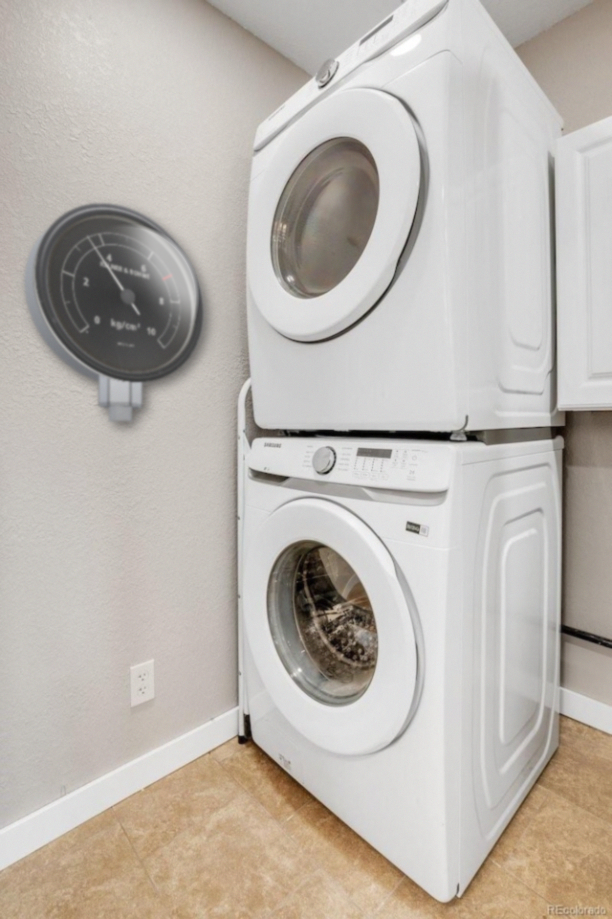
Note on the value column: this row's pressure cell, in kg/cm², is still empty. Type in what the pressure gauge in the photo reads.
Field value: 3.5 kg/cm²
